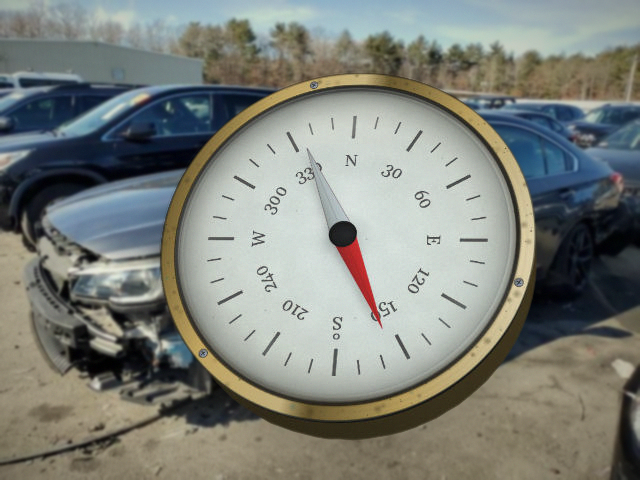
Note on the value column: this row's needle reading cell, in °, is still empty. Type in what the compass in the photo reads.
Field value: 155 °
